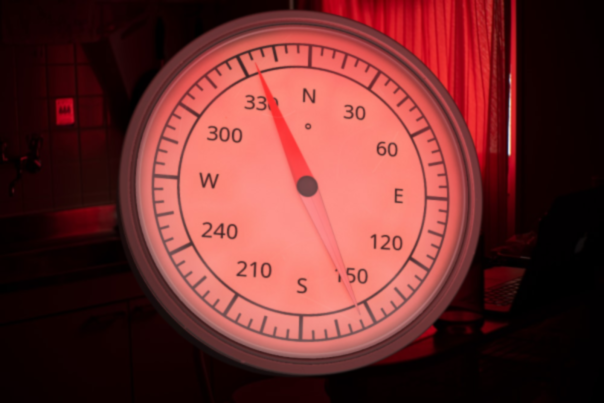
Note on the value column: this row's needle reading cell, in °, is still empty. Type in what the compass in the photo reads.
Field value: 335 °
